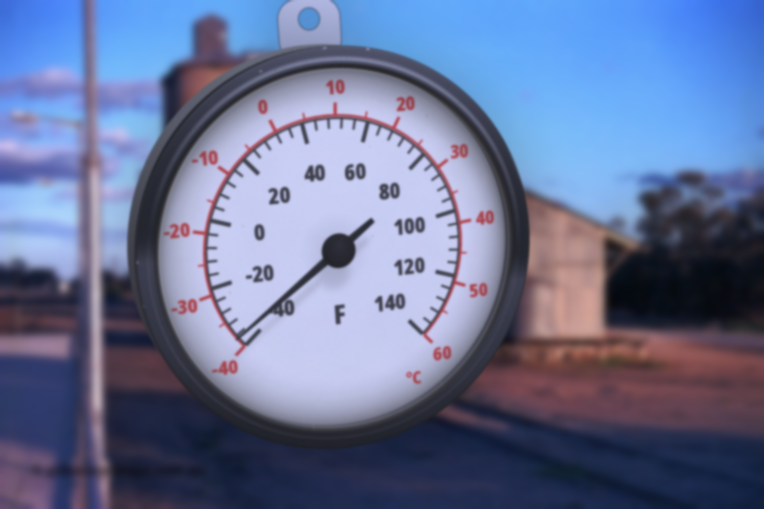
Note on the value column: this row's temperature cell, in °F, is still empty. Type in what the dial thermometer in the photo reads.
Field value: -36 °F
